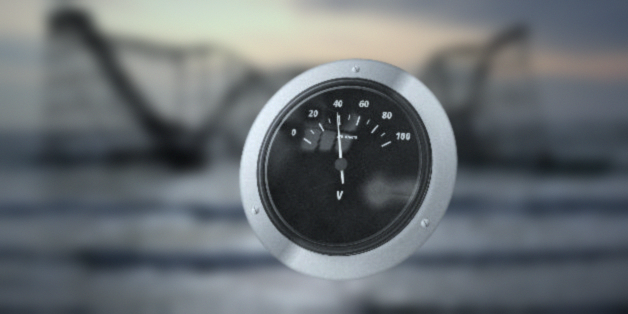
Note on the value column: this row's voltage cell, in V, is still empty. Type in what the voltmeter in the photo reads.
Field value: 40 V
